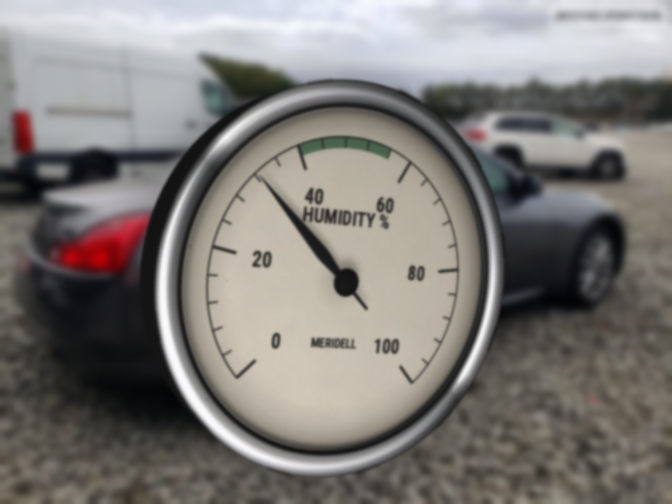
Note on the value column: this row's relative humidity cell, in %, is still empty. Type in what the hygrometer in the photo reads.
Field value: 32 %
